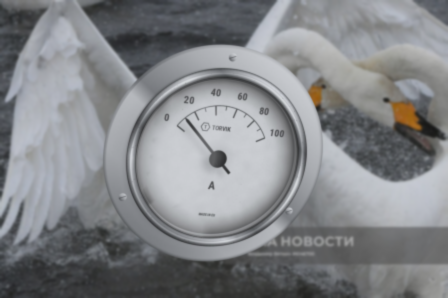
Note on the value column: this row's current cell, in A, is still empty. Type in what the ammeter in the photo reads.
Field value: 10 A
